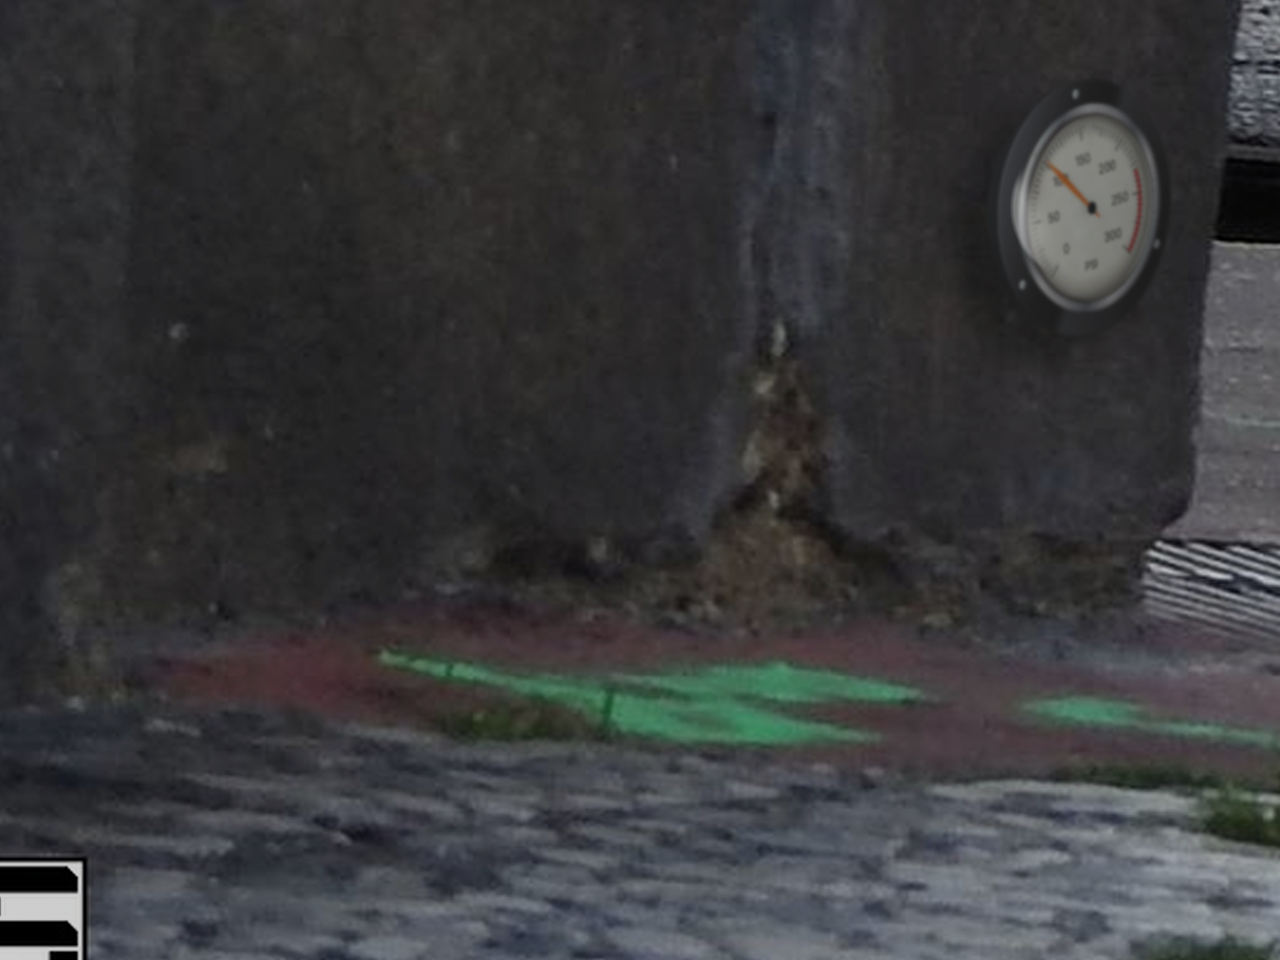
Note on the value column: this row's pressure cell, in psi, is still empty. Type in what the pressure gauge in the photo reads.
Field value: 100 psi
